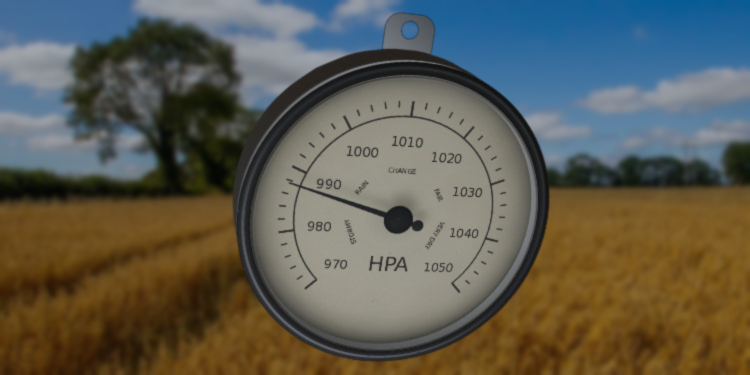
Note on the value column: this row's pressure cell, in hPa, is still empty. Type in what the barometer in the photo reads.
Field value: 988 hPa
